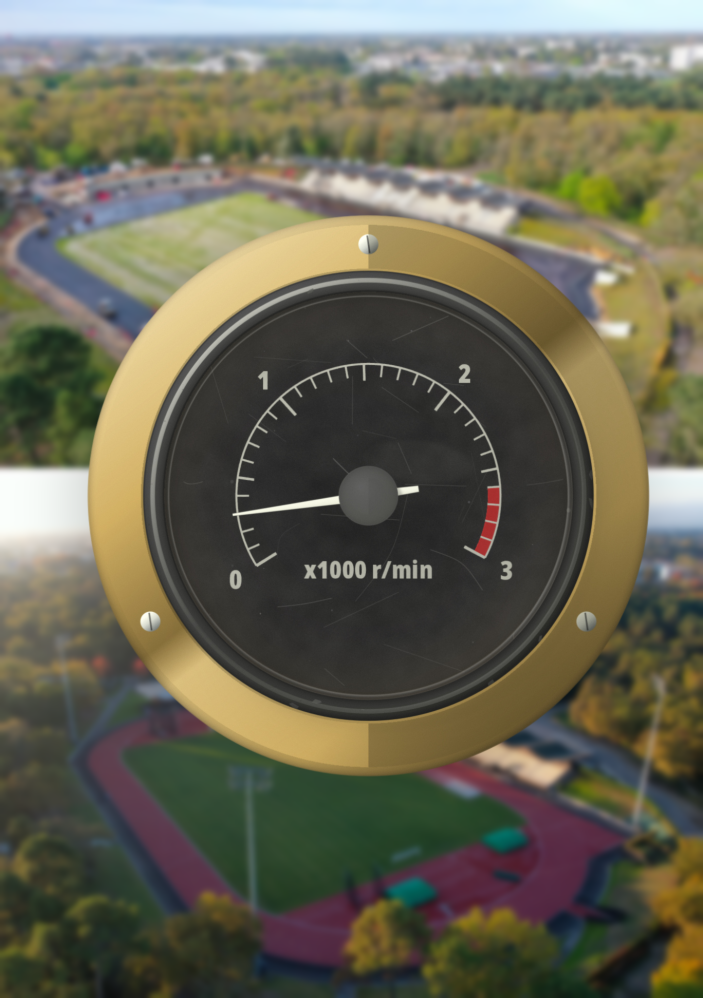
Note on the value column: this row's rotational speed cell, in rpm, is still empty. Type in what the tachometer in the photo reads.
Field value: 300 rpm
